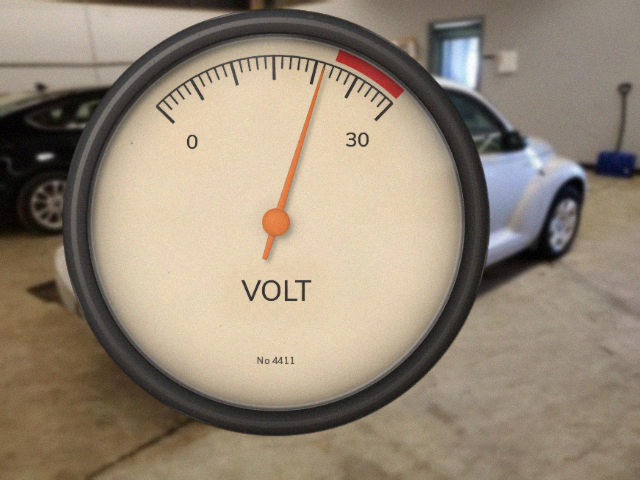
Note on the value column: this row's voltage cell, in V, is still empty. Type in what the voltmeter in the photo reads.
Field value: 21 V
